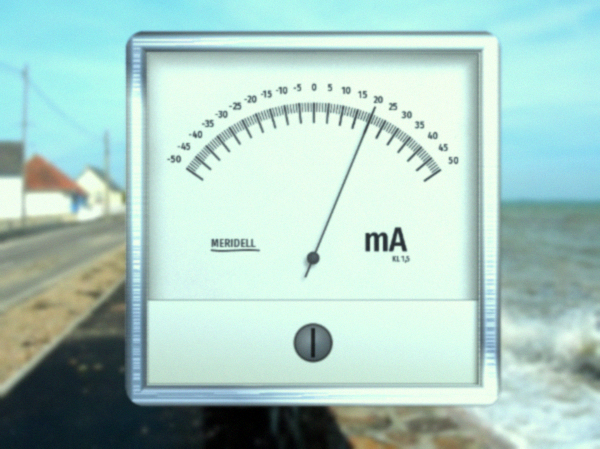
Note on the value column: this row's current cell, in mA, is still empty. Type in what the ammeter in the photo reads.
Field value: 20 mA
